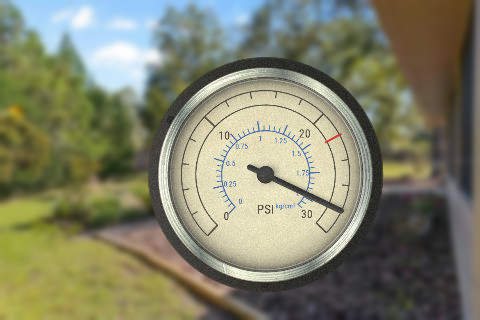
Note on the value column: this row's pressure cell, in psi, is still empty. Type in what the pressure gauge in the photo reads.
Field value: 28 psi
